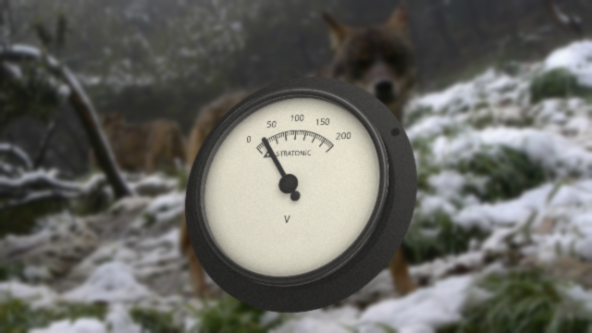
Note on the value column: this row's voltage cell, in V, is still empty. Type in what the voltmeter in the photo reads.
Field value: 25 V
